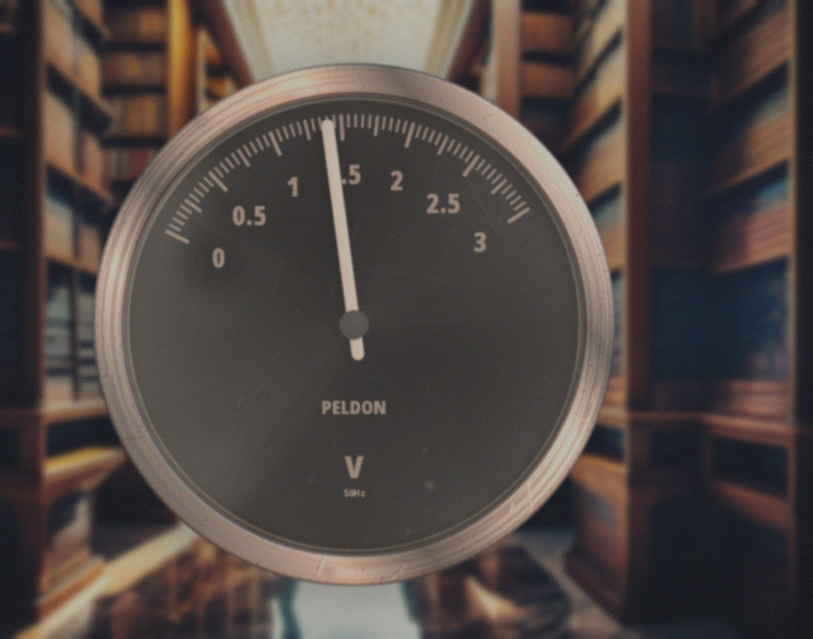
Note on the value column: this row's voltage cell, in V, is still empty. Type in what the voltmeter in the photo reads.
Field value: 1.4 V
